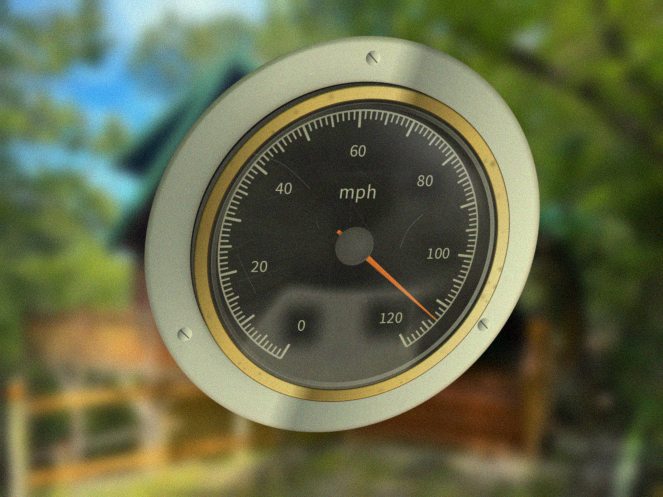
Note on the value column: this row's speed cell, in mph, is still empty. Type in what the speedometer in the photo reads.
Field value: 113 mph
